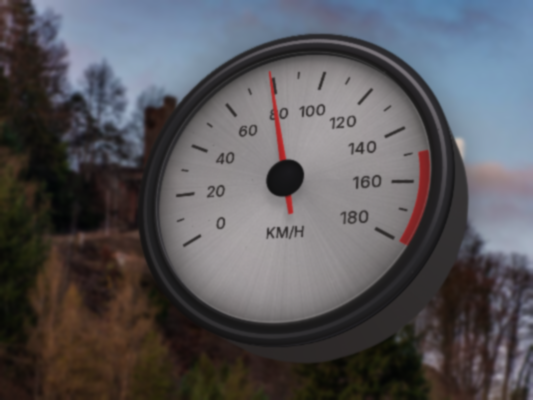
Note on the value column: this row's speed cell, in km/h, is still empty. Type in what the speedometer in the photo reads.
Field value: 80 km/h
